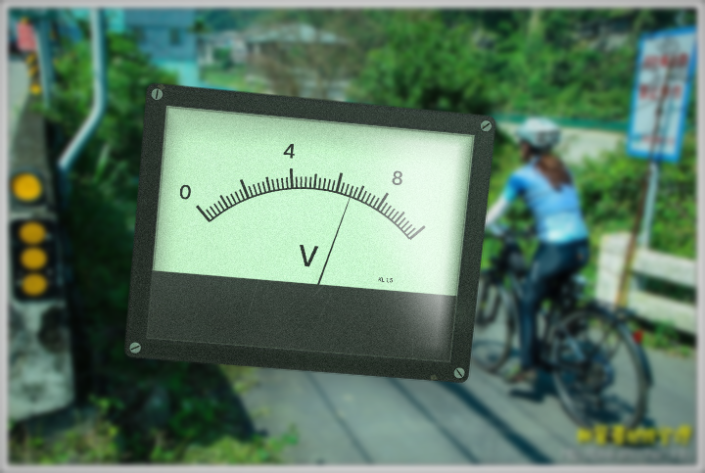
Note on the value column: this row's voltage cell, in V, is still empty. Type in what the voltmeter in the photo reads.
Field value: 6.6 V
